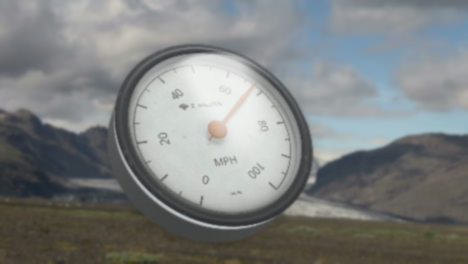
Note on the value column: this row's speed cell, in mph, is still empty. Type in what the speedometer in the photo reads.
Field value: 67.5 mph
